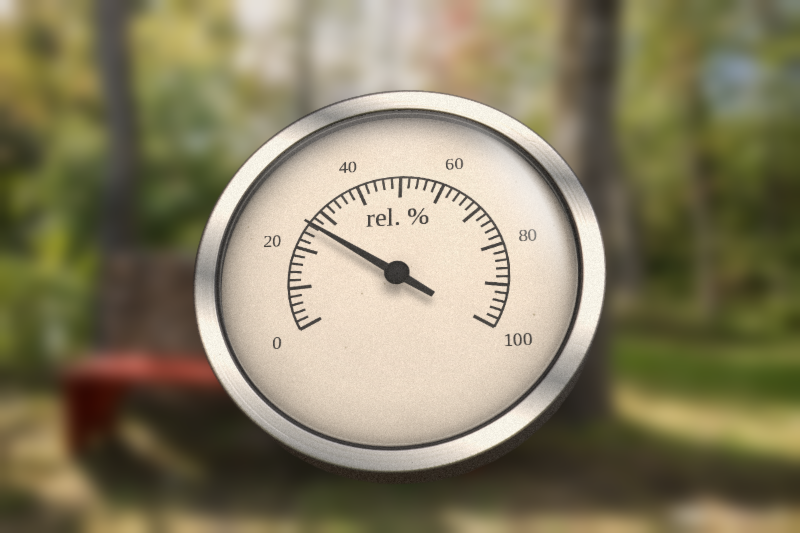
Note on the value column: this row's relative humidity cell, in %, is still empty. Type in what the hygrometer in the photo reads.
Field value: 26 %
